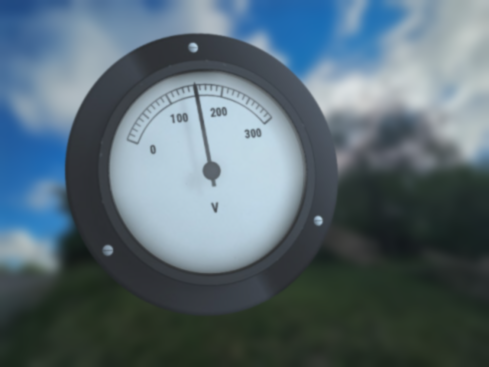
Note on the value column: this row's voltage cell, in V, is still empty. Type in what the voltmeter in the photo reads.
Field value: 150 V
